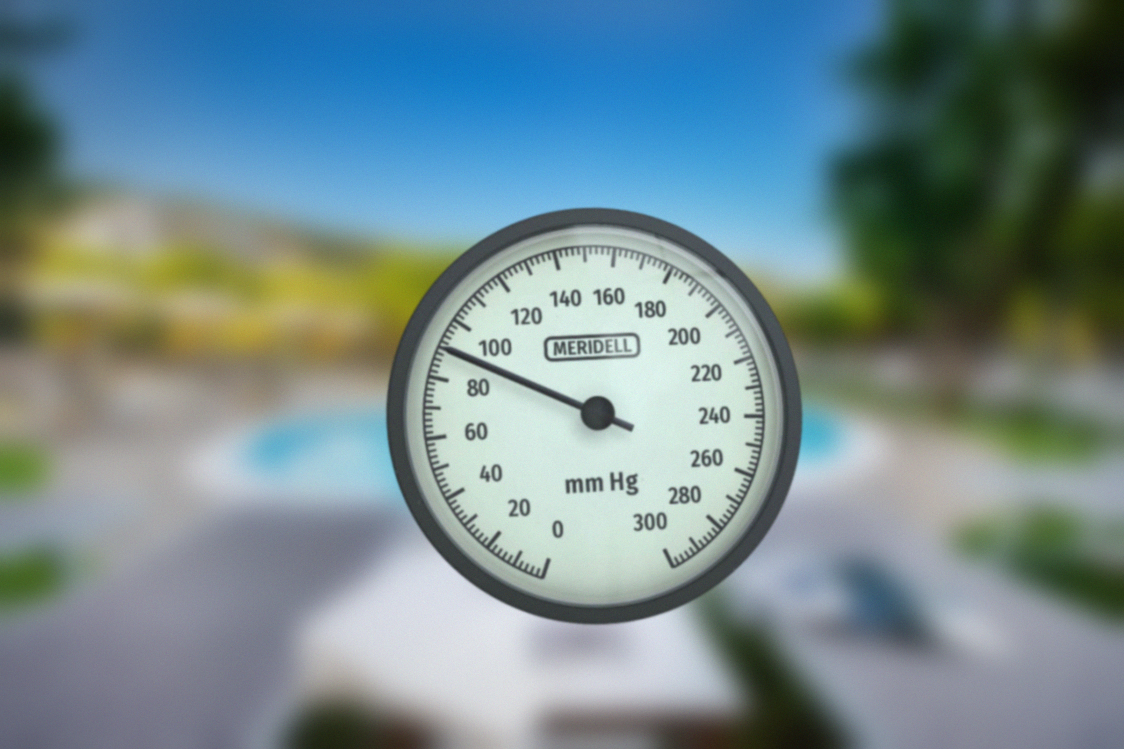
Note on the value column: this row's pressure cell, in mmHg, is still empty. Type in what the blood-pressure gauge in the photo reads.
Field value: 90 mmHg
